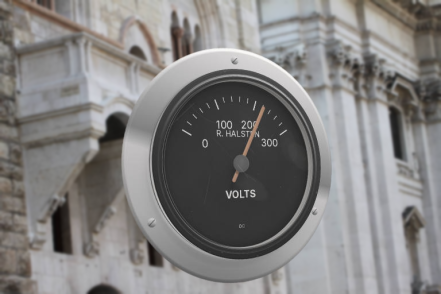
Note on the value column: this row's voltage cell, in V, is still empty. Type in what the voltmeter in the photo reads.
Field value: 220 V
